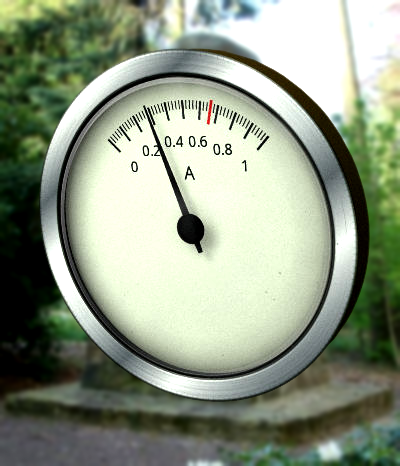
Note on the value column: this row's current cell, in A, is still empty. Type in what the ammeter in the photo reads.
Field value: 0.3 A
